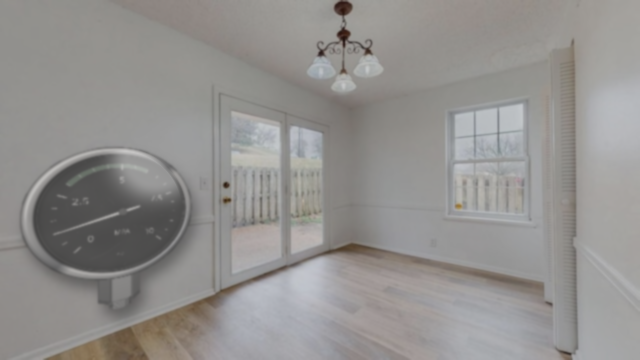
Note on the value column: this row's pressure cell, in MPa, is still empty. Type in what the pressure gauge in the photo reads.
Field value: 1 MPa
